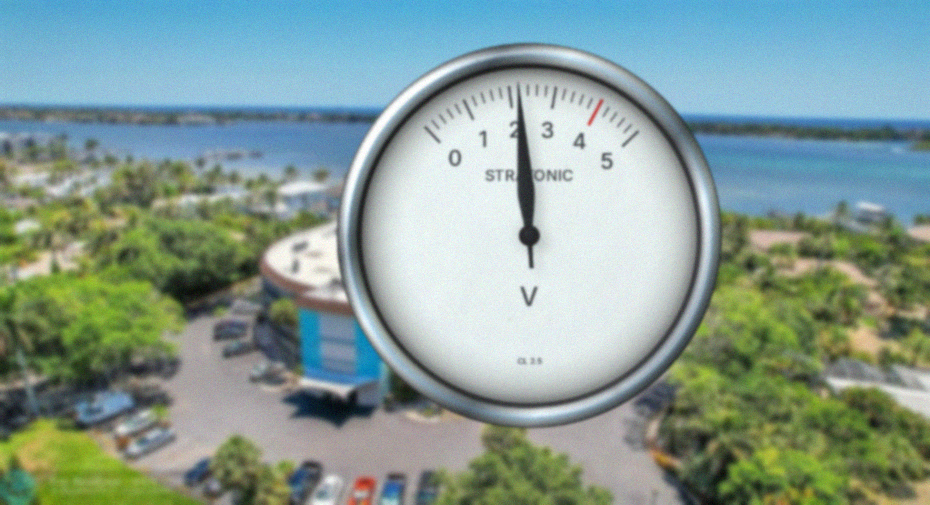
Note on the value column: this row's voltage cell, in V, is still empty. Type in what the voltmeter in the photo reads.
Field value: 2.2 V
